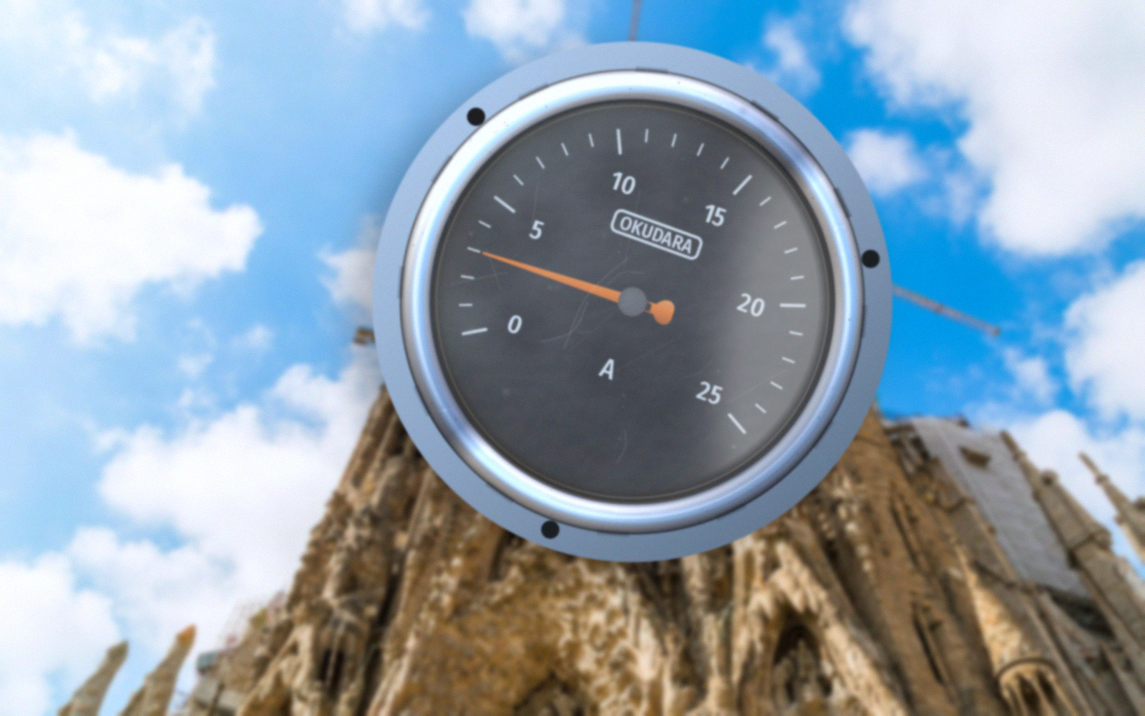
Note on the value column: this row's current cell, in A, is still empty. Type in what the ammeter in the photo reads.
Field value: 3 A
